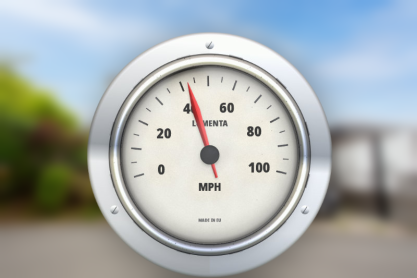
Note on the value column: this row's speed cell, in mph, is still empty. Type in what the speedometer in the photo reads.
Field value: 42.5 mph
